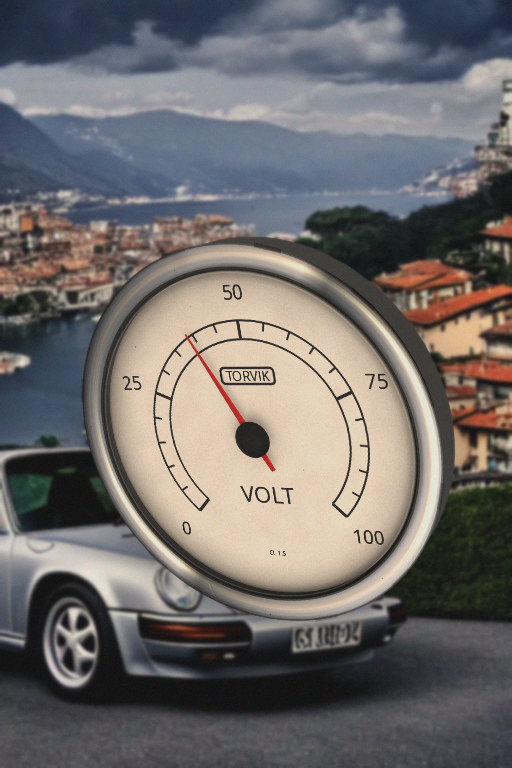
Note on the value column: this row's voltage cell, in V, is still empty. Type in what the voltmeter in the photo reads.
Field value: 40 V
